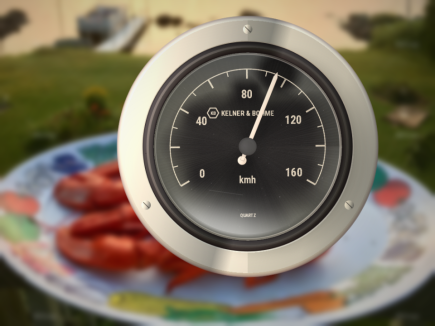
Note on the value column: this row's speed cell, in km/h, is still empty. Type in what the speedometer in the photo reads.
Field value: 95 km/h
